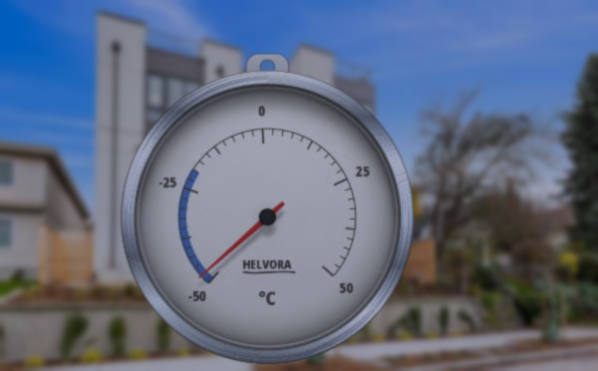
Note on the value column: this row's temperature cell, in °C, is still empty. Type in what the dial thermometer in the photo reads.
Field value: -47.5 °C
